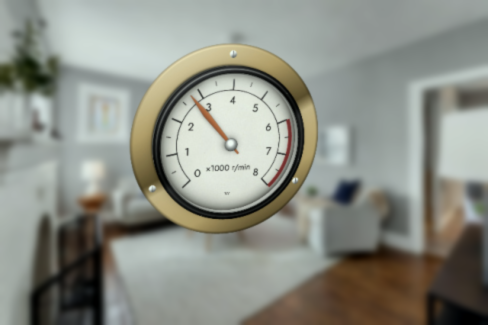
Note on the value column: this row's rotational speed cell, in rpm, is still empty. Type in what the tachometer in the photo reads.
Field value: 2750 rpm
